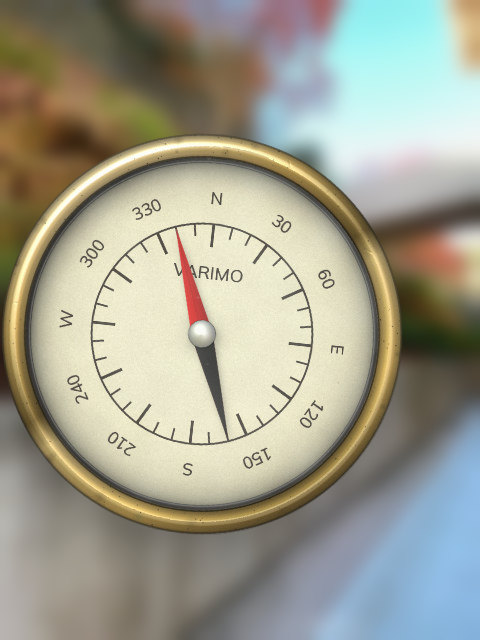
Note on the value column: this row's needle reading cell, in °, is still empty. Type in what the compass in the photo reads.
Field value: 340 °
